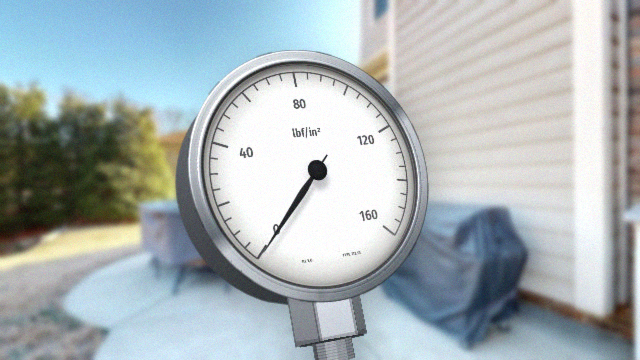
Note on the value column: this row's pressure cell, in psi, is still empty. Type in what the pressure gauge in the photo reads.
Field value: 0 psi
